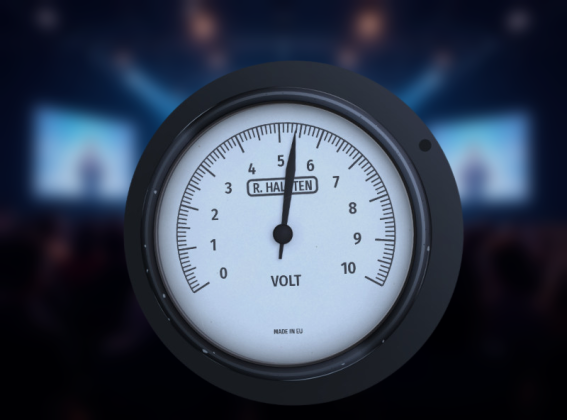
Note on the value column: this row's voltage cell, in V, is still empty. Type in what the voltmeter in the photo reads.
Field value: 5.4 V
